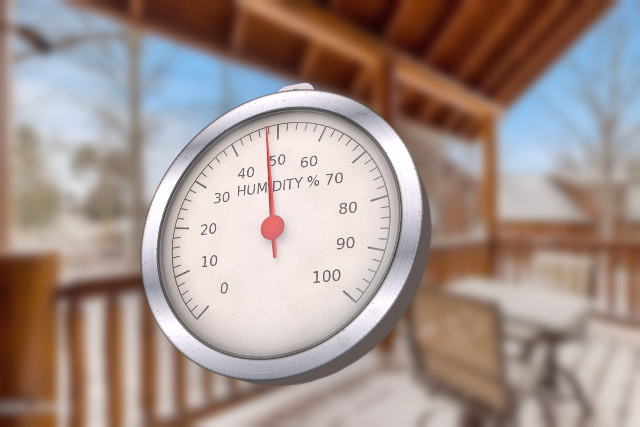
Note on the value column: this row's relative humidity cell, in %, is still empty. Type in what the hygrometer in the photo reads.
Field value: 48 %
